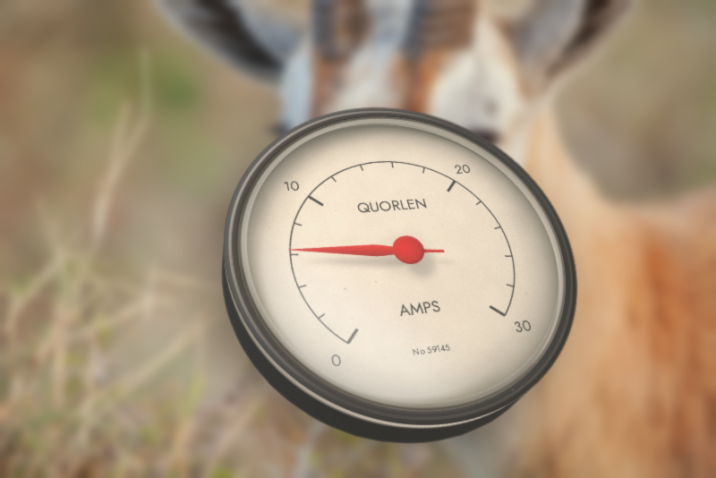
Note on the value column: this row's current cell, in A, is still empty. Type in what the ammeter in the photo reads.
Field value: 6 A
